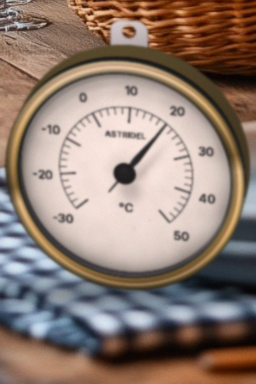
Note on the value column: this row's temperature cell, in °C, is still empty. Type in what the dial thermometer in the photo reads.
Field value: 20 °C
